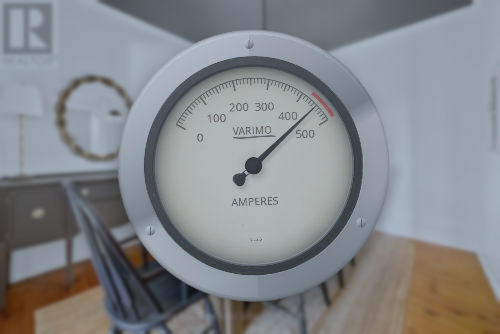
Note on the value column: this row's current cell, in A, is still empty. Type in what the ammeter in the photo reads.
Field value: 450 A
